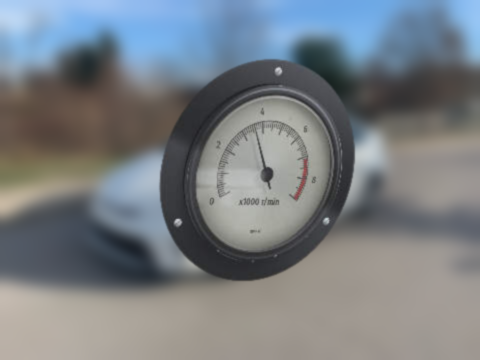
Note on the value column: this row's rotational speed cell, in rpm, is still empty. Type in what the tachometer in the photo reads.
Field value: 3500 rpm
